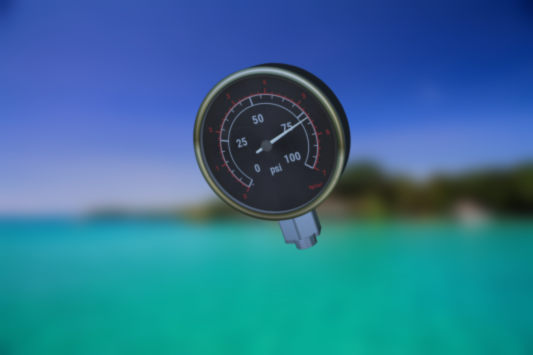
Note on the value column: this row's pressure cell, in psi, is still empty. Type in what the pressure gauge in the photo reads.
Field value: 77.5 psi
